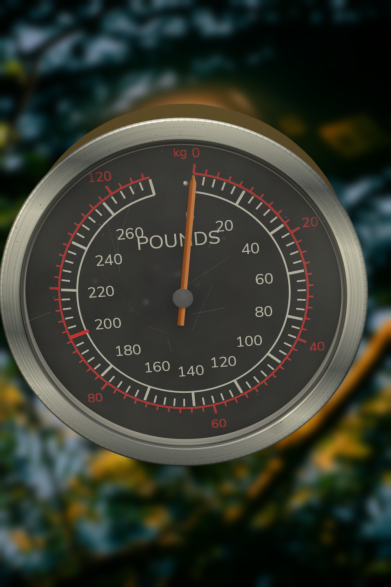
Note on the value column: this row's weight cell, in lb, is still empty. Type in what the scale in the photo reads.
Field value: 0 lb
